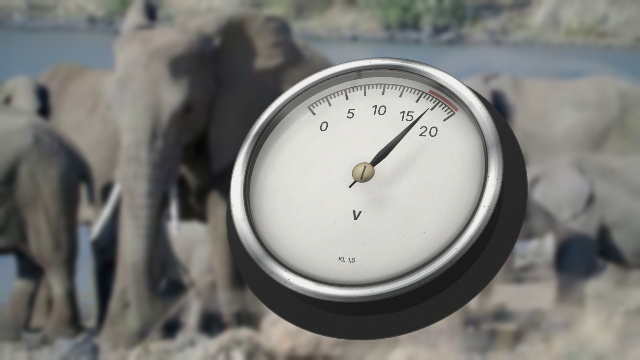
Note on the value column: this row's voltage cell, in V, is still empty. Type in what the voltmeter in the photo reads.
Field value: 17.5 V
